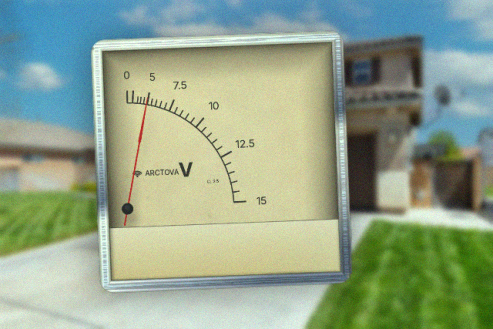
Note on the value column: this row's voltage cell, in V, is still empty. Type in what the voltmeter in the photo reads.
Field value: 5 V
